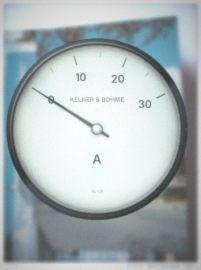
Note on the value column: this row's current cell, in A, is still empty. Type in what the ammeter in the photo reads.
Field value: 0 A
